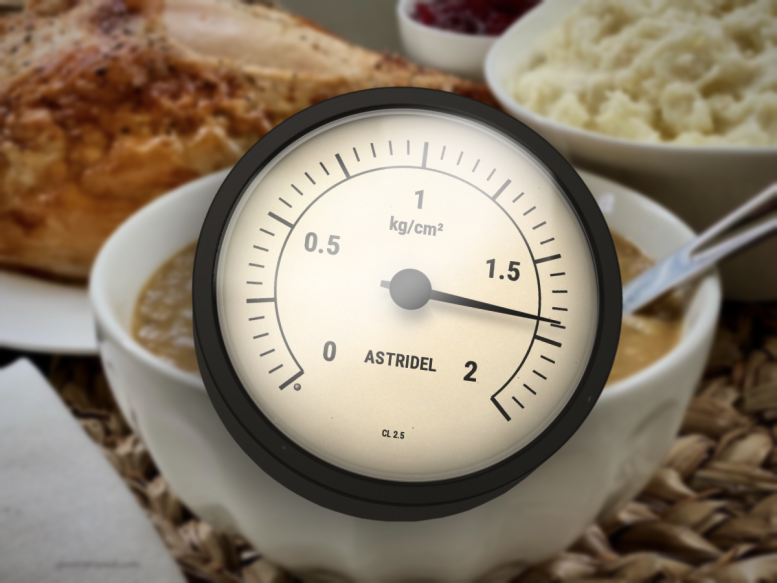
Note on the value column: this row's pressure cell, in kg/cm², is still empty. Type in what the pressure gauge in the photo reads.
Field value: 1.7 kg/cm²
